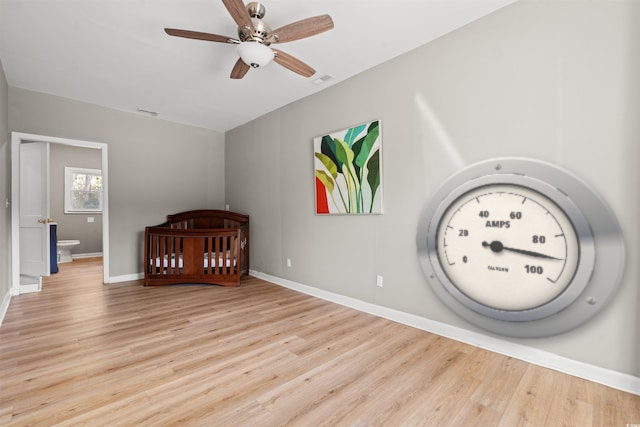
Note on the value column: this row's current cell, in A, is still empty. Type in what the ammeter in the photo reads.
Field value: 90 A
